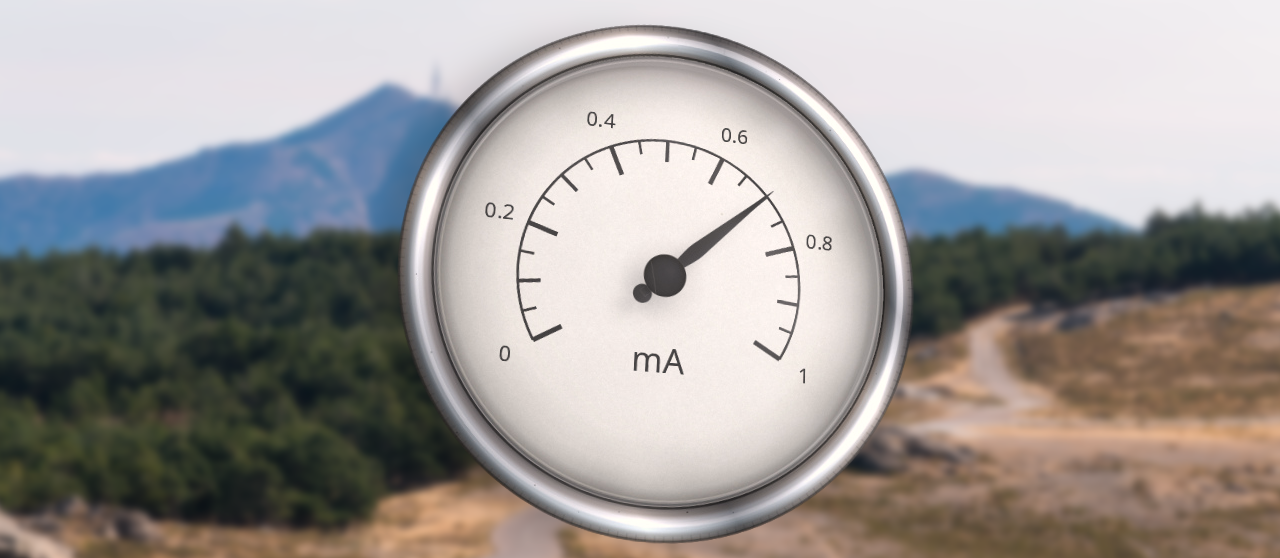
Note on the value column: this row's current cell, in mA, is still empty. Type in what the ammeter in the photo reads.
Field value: 0.7 mA
